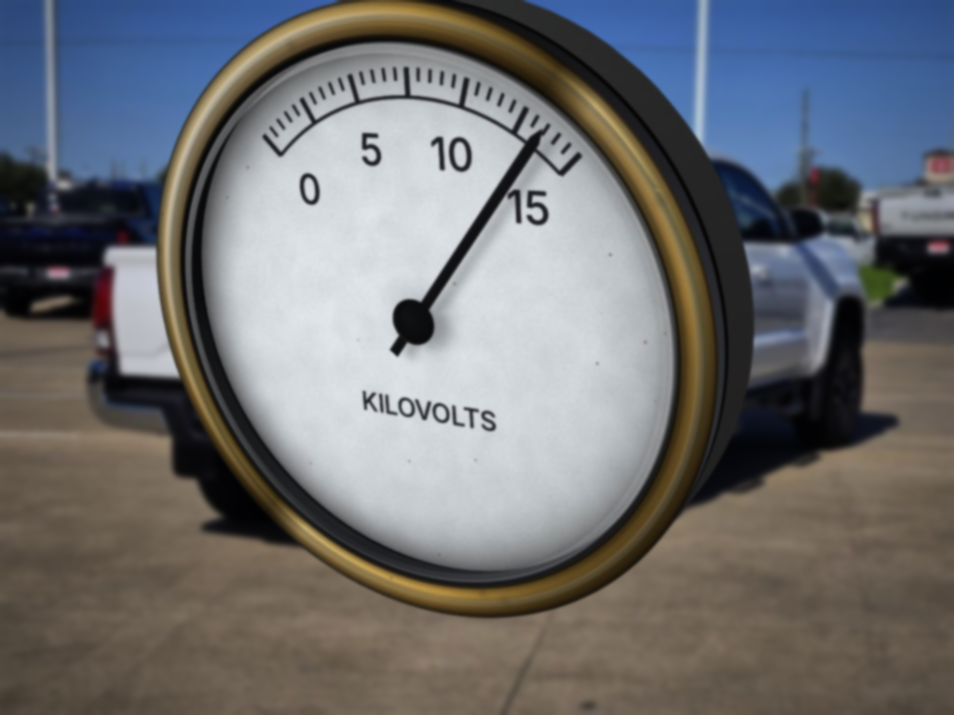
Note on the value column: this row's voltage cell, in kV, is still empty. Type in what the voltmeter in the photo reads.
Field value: 13.5 kV
